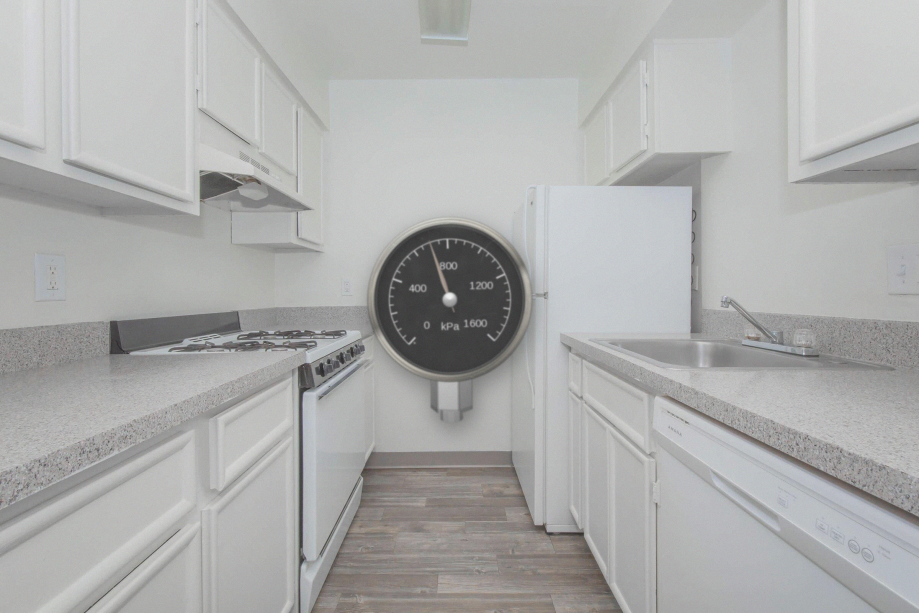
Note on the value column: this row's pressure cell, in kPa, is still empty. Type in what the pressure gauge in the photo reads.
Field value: 700 kPa
